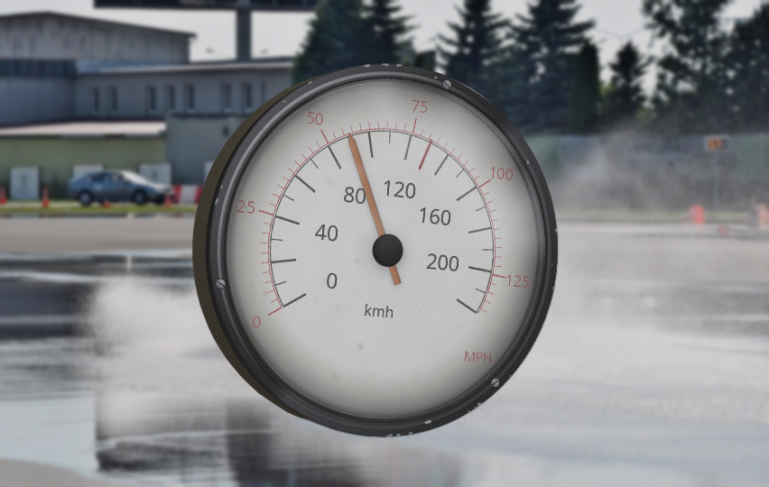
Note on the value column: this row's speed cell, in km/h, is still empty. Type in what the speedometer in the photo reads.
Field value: 90 km/h
